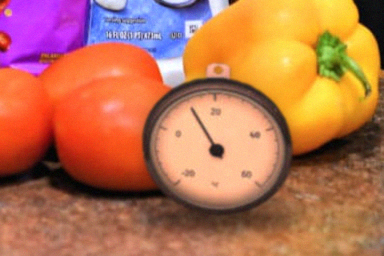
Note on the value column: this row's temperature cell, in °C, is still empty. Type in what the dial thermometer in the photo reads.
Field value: 12 °C
